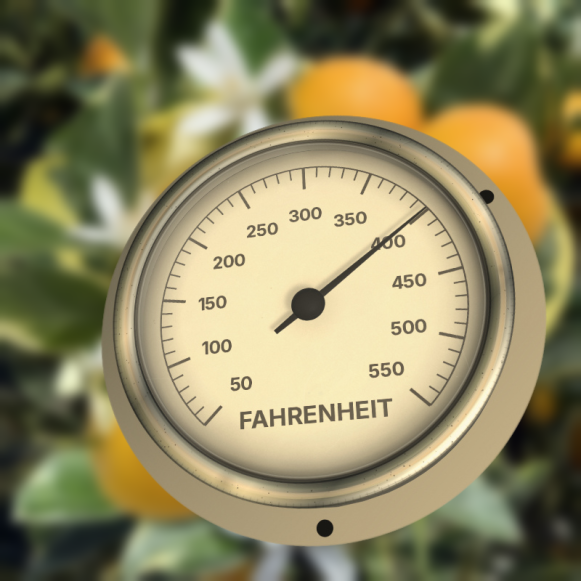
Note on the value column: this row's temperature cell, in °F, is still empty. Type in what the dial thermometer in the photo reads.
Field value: 400 °F
